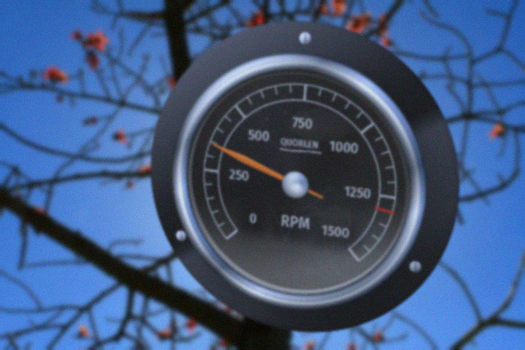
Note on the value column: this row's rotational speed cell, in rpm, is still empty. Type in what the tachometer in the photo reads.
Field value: 350 rpm
